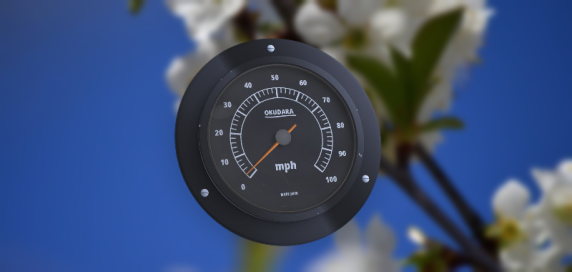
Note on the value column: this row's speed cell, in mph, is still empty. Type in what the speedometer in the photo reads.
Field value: 2 mph
